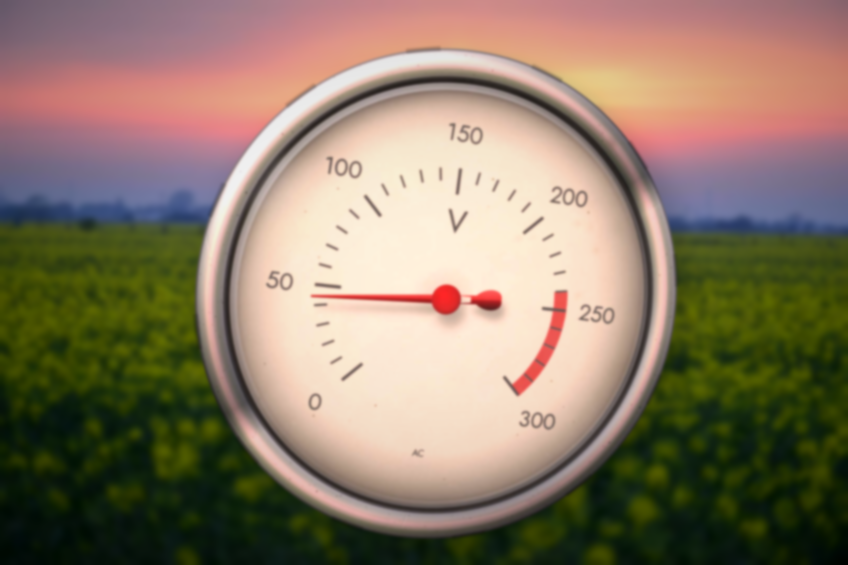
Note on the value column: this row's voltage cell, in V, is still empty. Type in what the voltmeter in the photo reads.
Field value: 45 V
